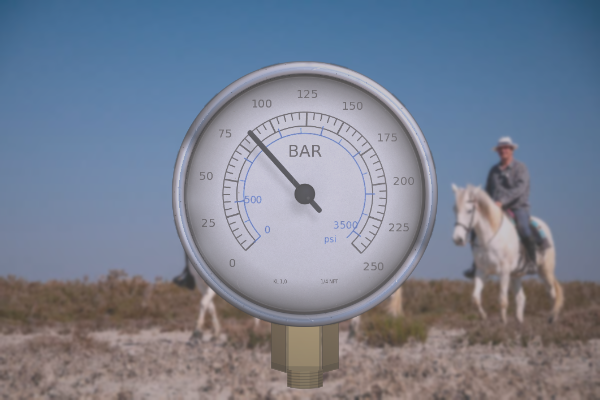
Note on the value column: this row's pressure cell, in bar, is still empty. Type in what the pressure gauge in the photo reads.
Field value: 85 bar
